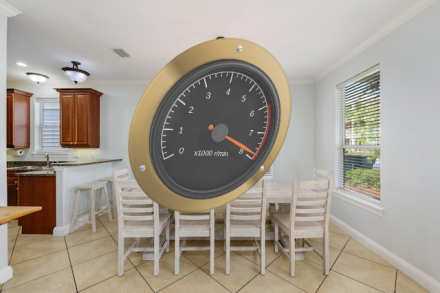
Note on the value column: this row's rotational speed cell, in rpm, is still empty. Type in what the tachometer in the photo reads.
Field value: 7800 rpm
